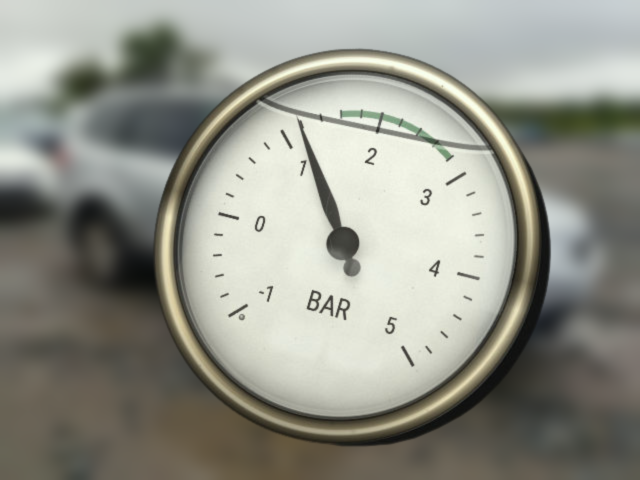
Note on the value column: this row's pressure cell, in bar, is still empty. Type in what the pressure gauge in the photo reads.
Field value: 1.2 bar
